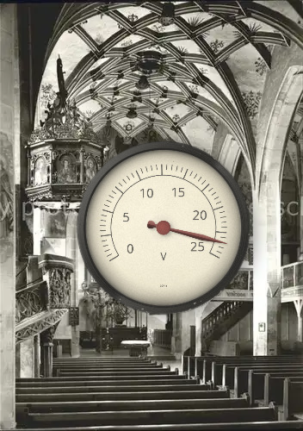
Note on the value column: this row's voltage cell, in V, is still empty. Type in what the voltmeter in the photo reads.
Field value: 23.5 V
